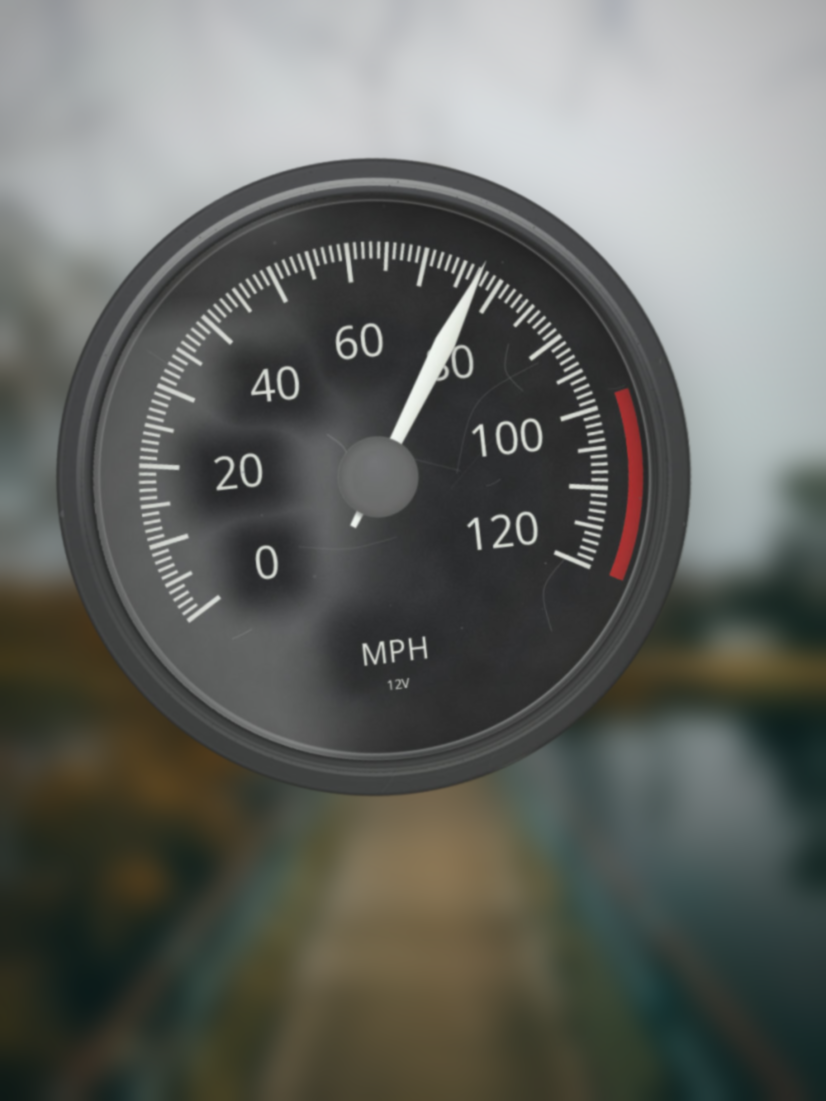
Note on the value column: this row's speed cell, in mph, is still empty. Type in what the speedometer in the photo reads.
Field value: 77 mph
